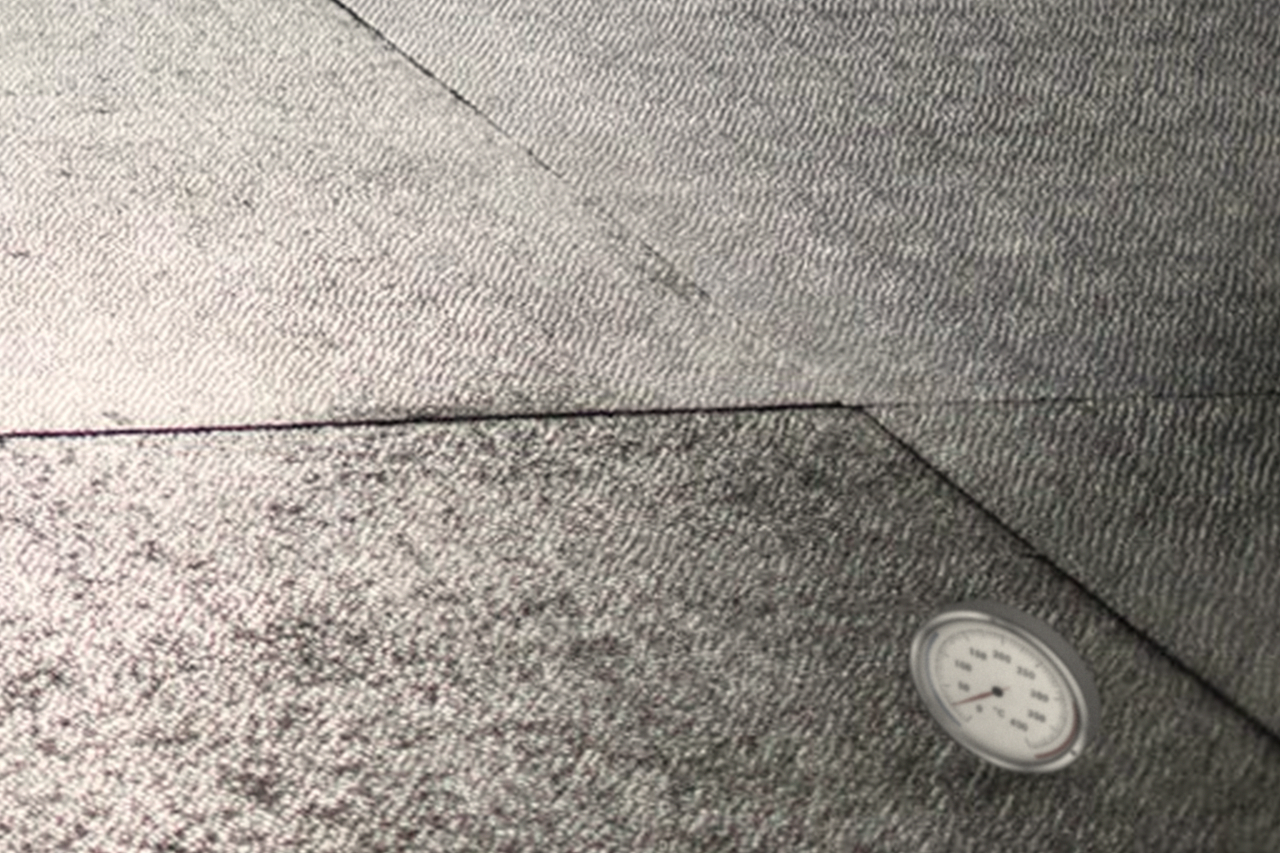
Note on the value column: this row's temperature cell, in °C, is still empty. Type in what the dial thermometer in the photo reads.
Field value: 25 °C
